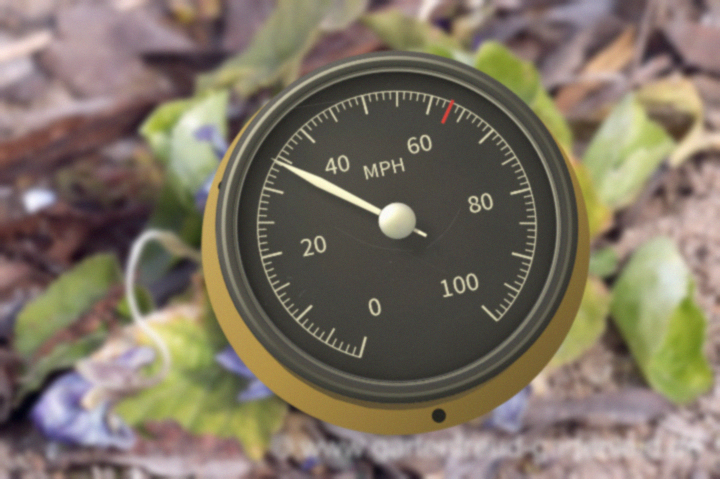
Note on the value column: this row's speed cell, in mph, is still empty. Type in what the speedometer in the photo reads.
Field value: 34 mph
